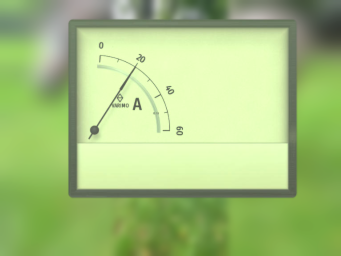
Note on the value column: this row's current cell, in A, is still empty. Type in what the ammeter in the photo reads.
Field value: 20 A
